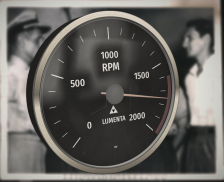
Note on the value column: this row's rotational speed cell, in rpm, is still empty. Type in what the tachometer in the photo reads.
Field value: 1750 rpm
